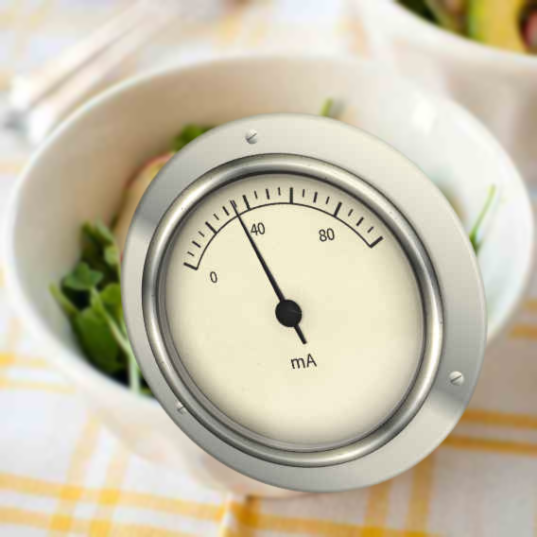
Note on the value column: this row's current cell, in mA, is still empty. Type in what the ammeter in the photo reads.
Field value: 35 mA
